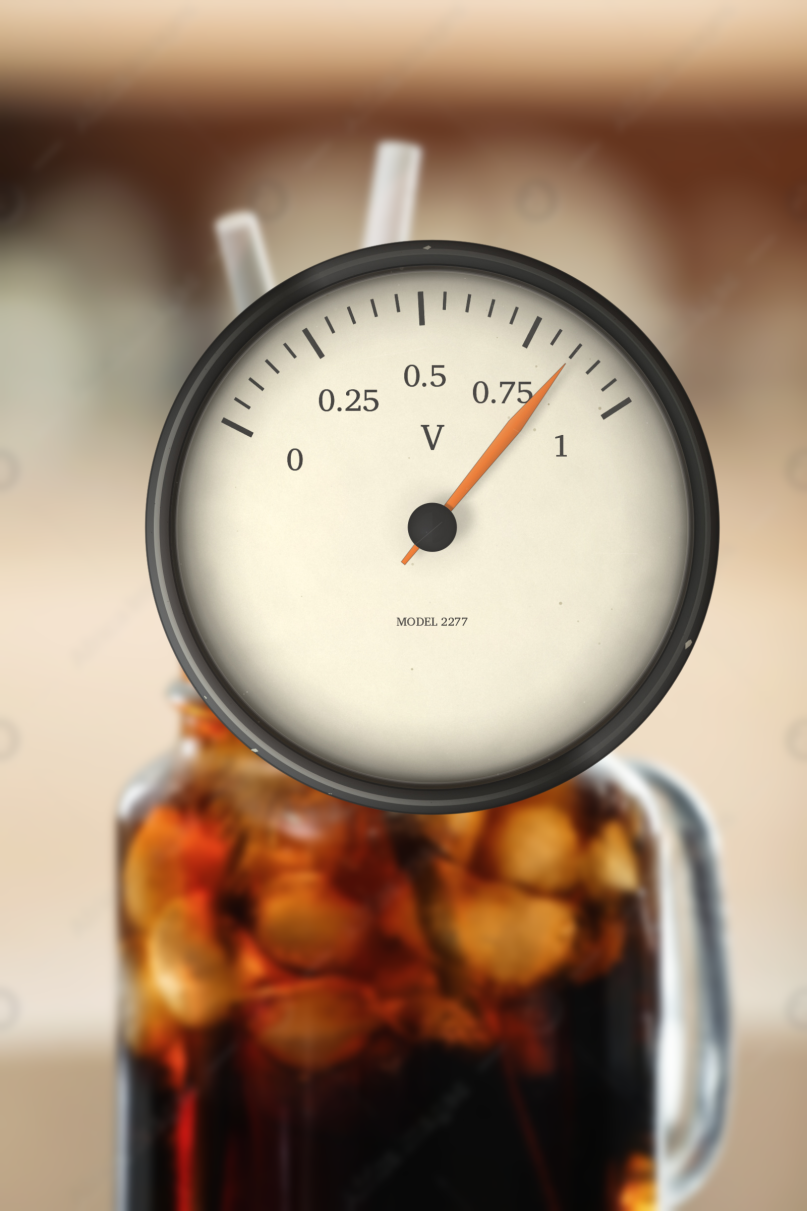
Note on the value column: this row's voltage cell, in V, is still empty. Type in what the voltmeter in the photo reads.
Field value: 0.85 V
